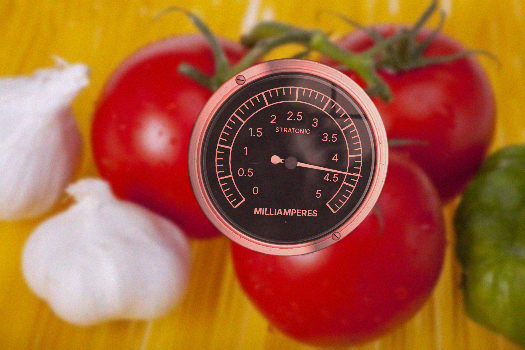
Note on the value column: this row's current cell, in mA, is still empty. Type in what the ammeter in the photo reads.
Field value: 4.3 mA
